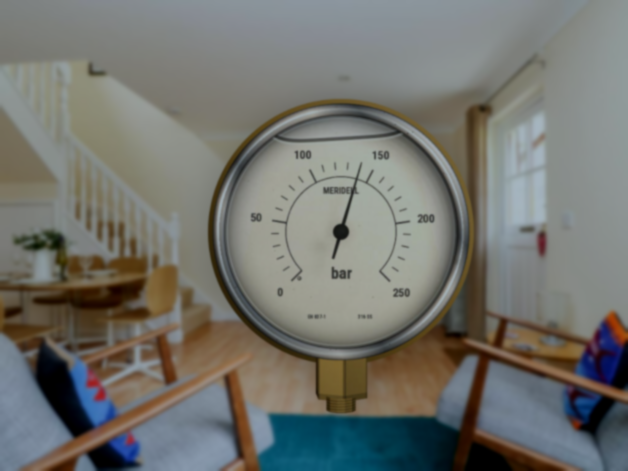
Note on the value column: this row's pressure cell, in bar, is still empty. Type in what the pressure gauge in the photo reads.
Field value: 140 bar
